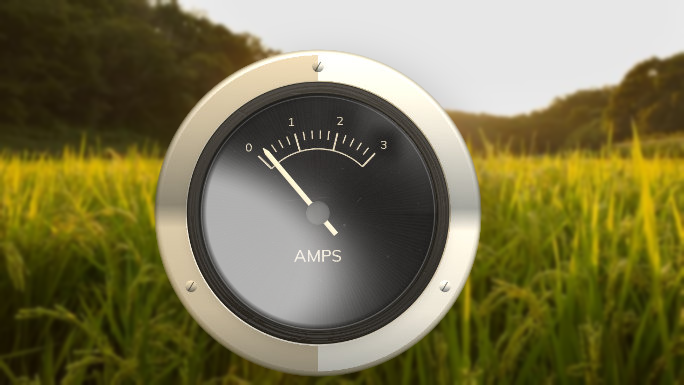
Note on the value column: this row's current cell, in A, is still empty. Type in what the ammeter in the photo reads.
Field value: 0.2 A
